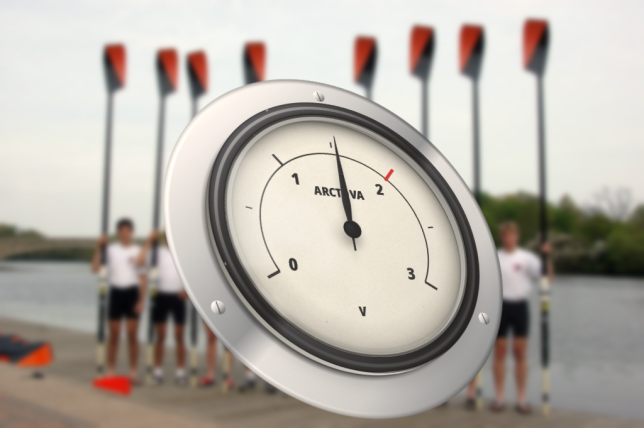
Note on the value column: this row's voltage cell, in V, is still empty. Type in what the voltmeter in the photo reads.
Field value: 1.5 V
